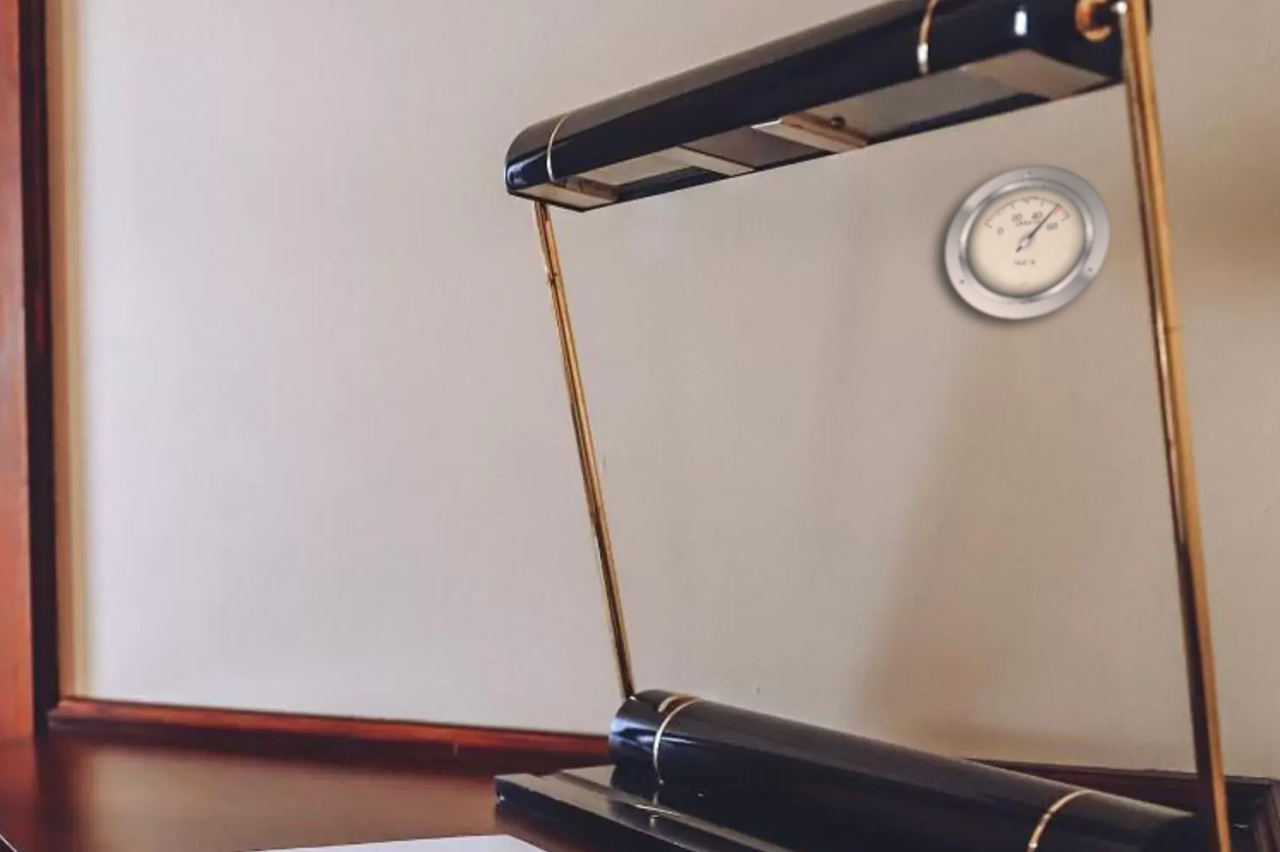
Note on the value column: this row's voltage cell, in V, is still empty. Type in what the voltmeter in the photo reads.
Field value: 50 V
